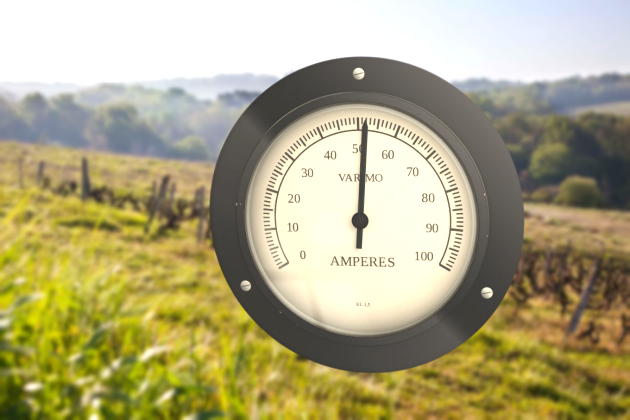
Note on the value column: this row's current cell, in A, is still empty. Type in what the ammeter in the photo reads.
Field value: 52 A
